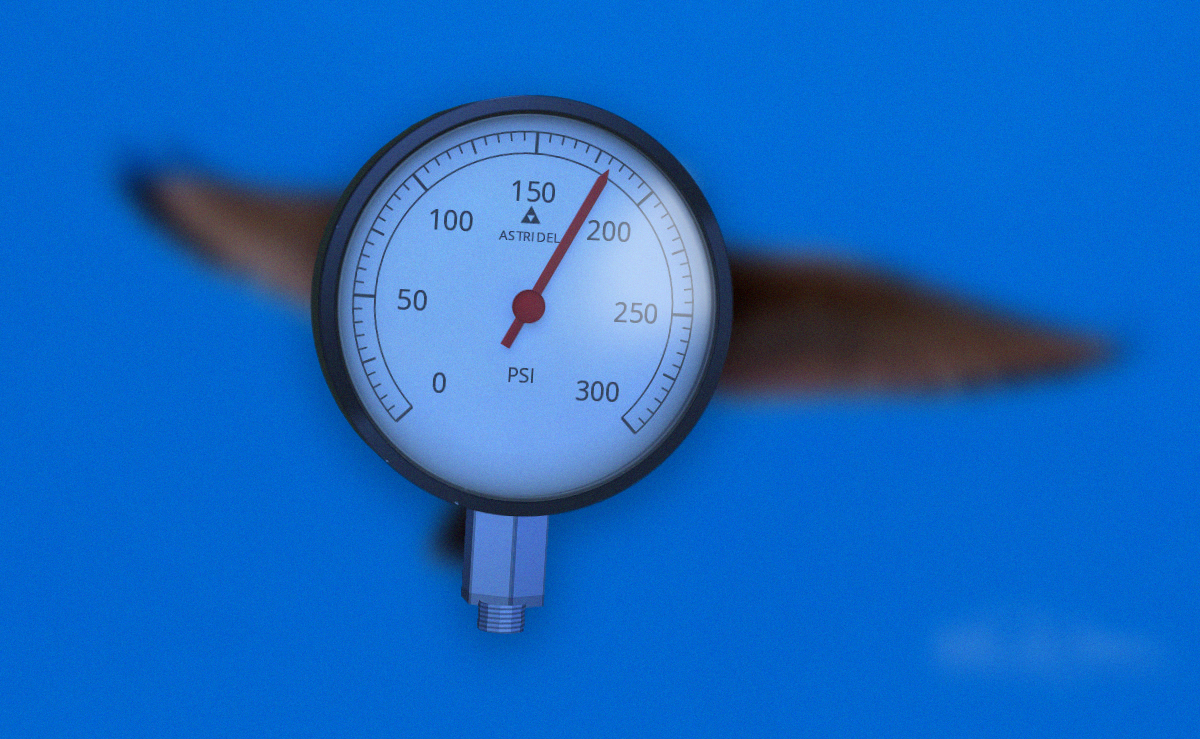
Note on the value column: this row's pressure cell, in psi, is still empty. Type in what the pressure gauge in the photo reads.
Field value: 180 psi
